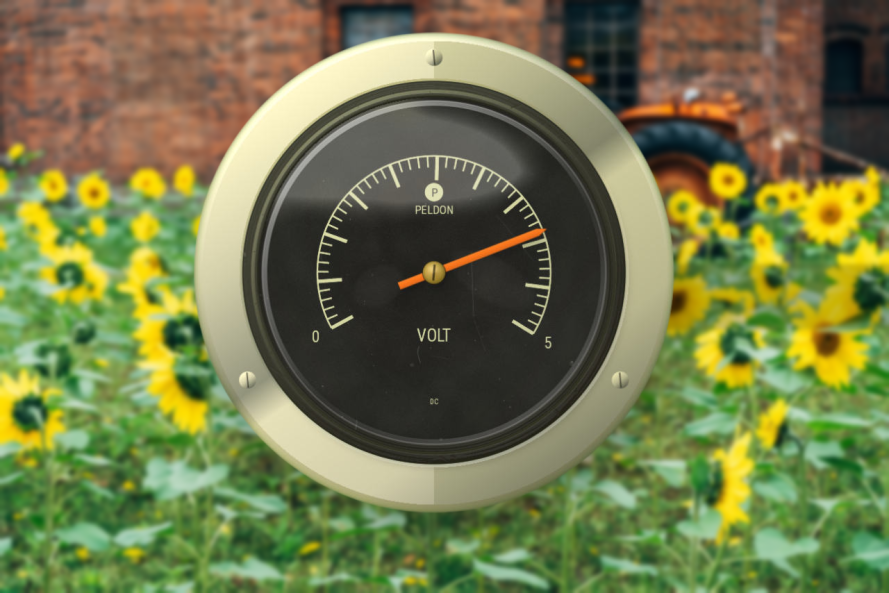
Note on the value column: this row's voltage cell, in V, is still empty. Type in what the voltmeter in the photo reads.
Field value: 3.9 V
